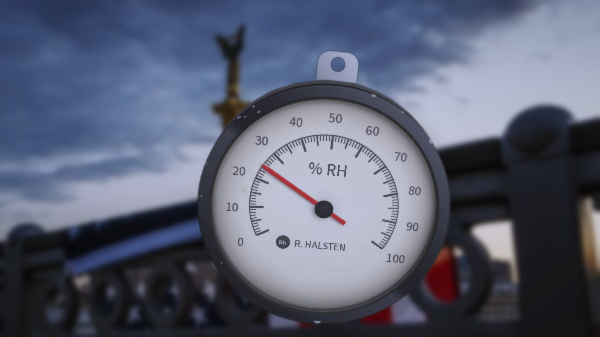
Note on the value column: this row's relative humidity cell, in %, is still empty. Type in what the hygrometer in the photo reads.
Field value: 25 %
